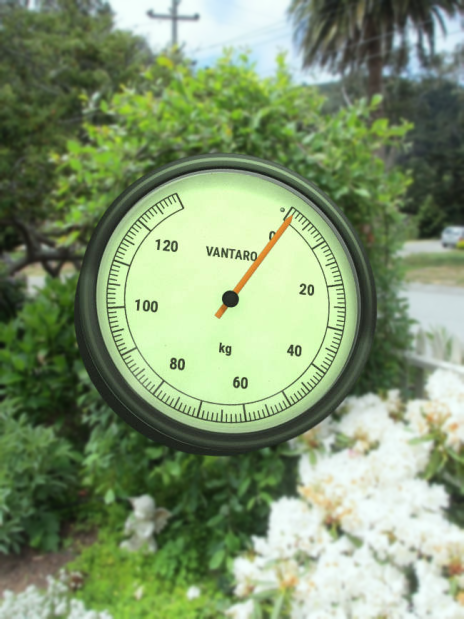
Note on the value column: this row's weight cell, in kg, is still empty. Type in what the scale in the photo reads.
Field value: 1 kg
